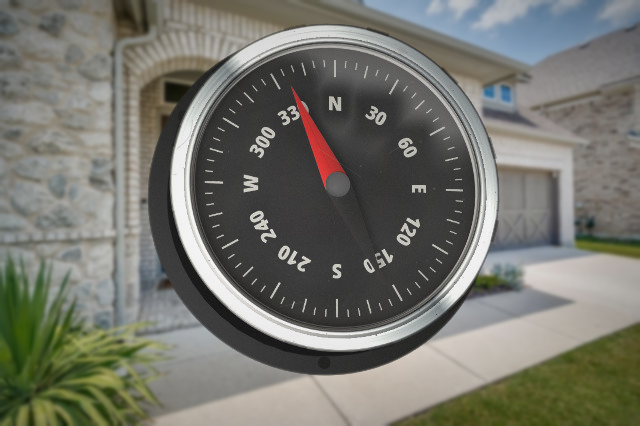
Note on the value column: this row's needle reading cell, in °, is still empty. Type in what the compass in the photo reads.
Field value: 335 °
